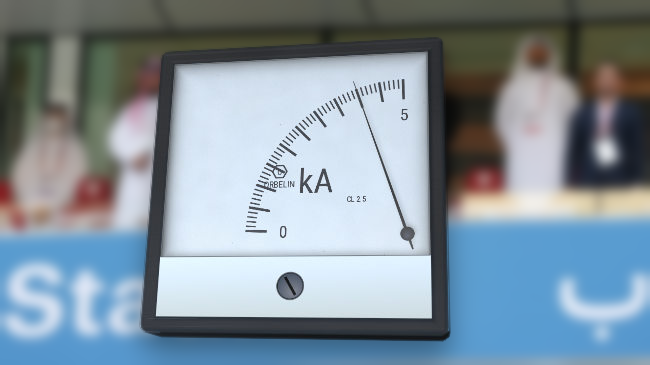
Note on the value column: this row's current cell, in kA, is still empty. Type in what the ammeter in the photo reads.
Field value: 4 kA
